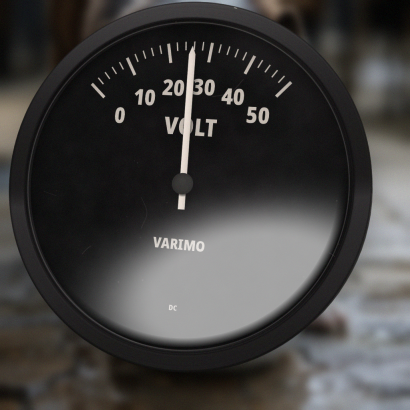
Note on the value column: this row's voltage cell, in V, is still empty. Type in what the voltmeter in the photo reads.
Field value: 26 V
